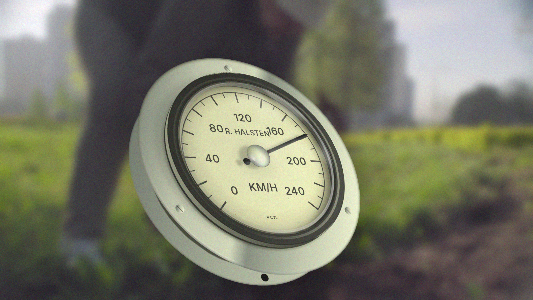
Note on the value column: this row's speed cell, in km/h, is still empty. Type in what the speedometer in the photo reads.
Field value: 180 km/h
